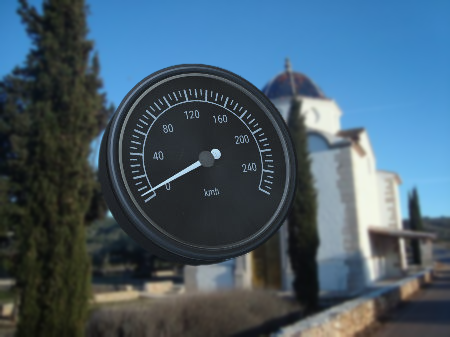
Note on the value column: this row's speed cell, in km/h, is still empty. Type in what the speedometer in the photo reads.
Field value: 5 km/h
